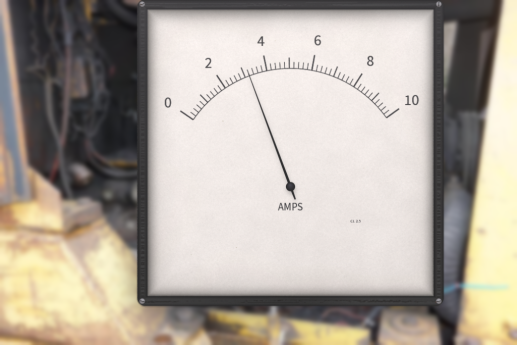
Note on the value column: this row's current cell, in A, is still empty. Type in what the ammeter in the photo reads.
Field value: 3.2 A
